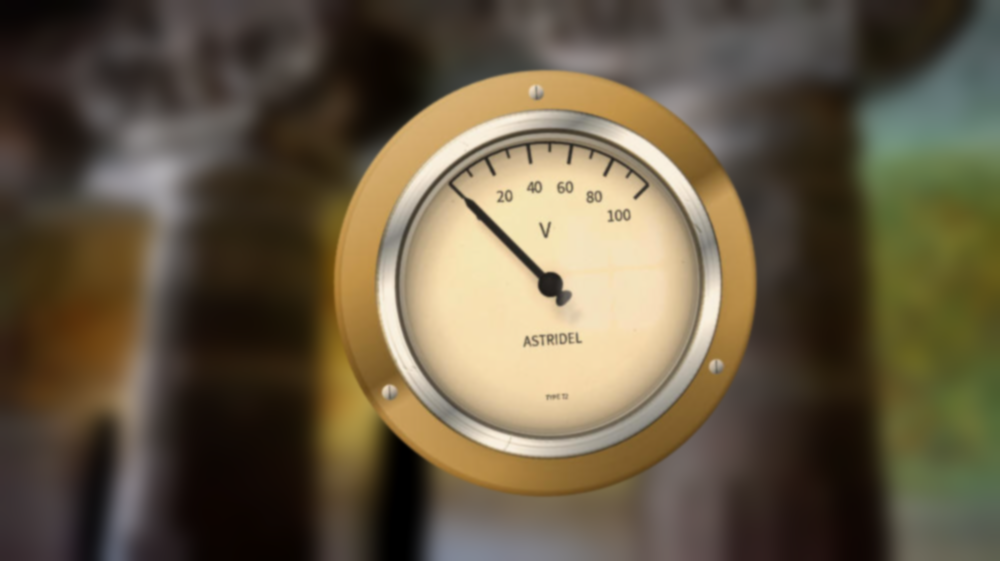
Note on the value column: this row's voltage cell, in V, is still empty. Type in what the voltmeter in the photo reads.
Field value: 0 V
